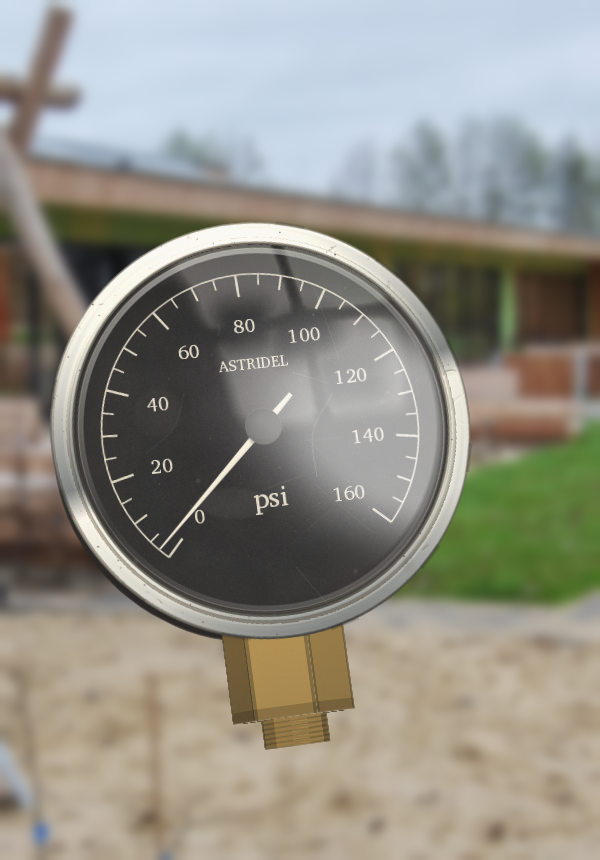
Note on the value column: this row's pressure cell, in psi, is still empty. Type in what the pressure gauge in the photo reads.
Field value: 2.5 psi
